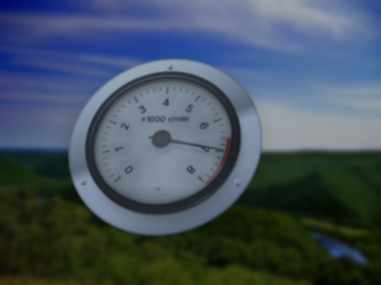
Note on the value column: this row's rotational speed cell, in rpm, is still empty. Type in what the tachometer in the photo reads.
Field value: 7000 rpm
